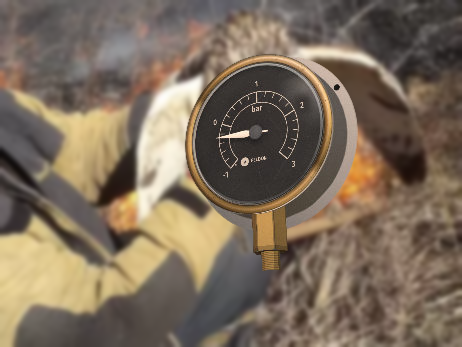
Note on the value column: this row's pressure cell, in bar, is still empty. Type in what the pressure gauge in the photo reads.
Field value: -0.3 bar
